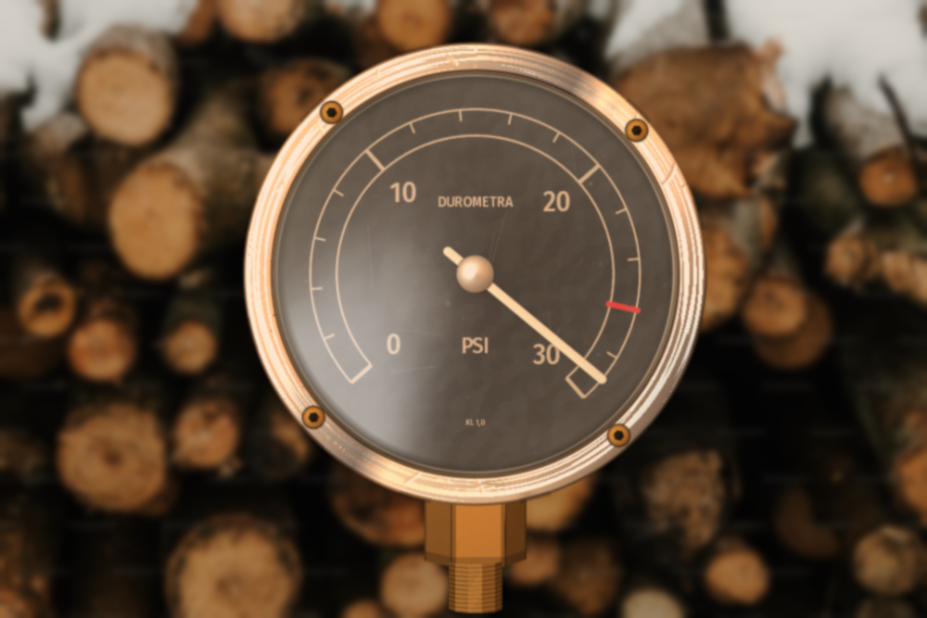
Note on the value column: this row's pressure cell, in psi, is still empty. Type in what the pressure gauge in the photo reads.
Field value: 29 psi
